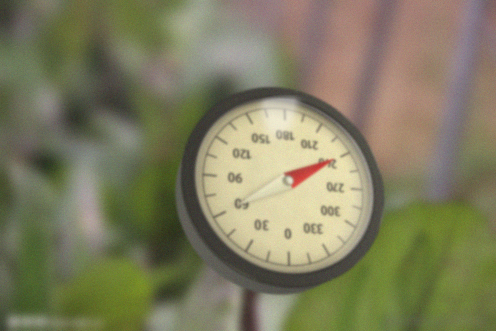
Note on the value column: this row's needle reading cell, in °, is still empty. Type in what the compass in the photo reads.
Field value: 240 °
